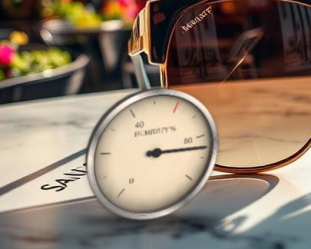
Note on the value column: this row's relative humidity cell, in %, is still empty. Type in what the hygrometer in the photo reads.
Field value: 85 %
